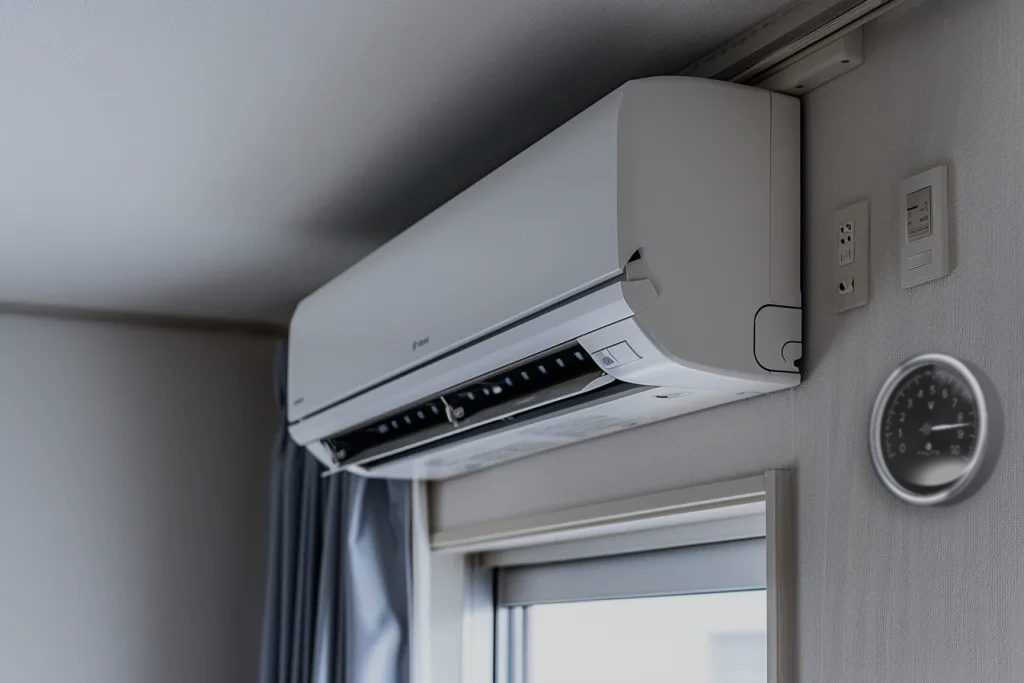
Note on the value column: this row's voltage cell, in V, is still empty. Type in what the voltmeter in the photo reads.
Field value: 8.5 V
